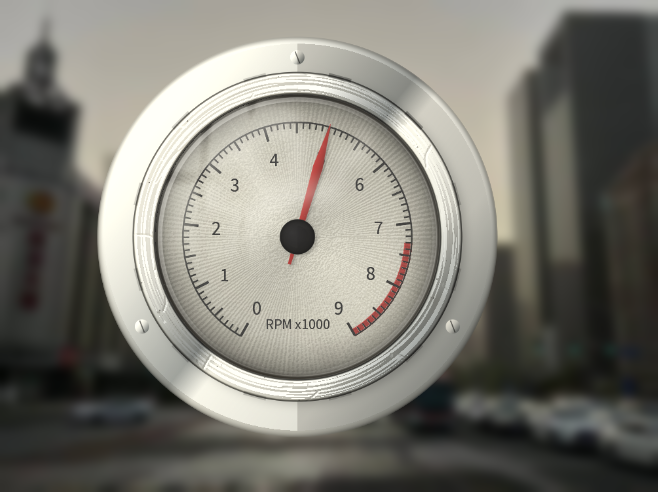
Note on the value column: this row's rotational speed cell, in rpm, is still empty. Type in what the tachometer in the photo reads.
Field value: 5000 rpm
